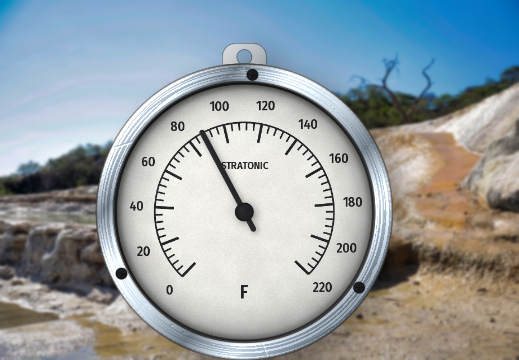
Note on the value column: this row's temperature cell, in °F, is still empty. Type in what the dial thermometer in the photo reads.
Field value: 88 °F
